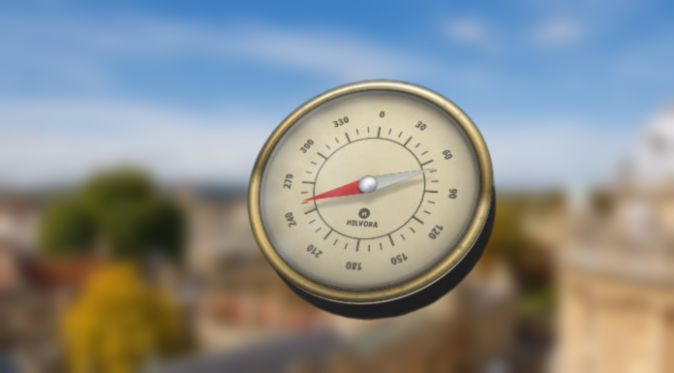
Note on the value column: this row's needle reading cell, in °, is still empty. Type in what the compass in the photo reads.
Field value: 250 °
